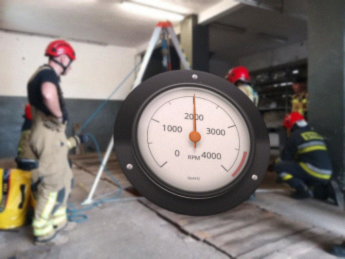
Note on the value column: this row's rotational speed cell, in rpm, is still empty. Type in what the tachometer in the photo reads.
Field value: 2000 rpm
